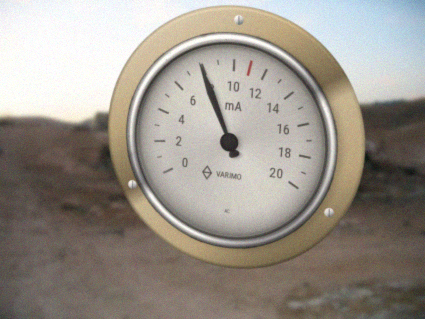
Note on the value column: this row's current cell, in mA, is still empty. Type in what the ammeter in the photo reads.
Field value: 8 mA
